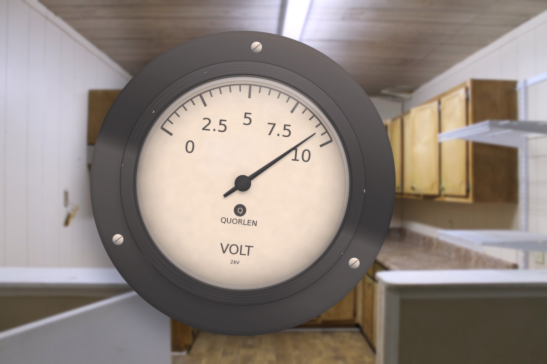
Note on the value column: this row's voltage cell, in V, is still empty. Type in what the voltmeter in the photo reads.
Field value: 9.25 V
